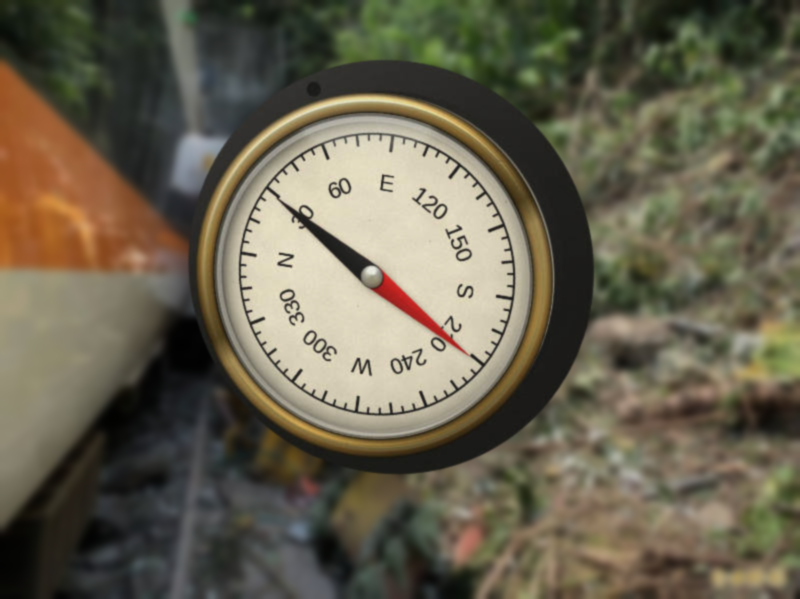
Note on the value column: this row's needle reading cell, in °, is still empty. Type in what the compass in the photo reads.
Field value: 210 °
